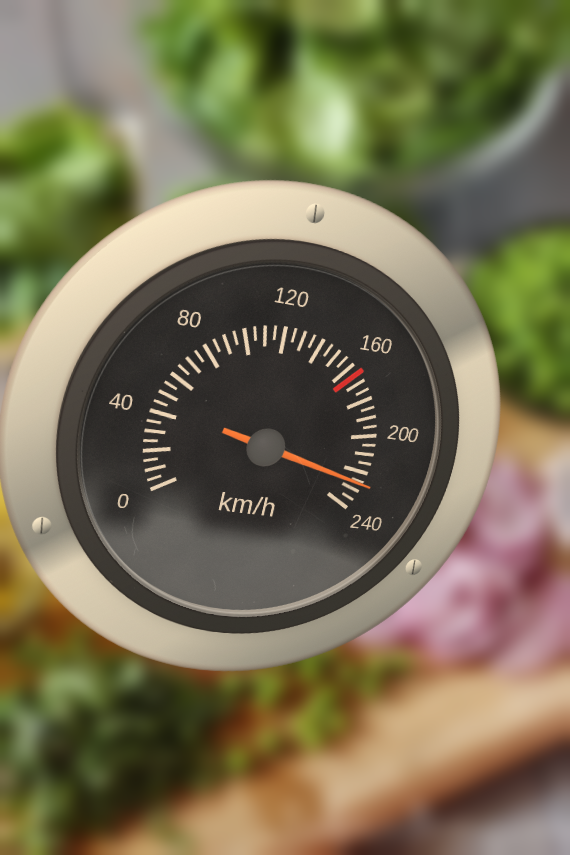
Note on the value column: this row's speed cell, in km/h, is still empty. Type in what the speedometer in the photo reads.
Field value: 225 km/h
